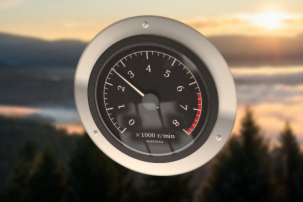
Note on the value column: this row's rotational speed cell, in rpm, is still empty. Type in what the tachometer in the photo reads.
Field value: 2600 rpm
